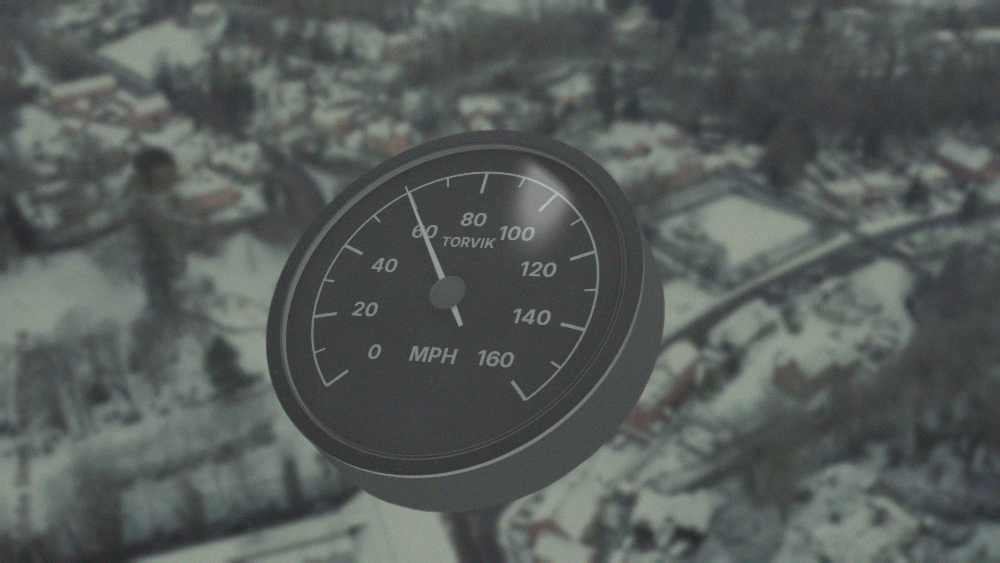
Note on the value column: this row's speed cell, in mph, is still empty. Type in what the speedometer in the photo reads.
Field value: 60 mph
